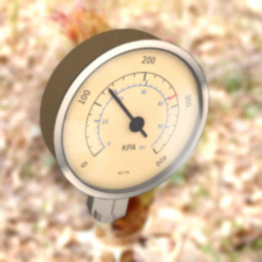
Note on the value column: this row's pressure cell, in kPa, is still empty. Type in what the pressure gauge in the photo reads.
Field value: 130 kPa
